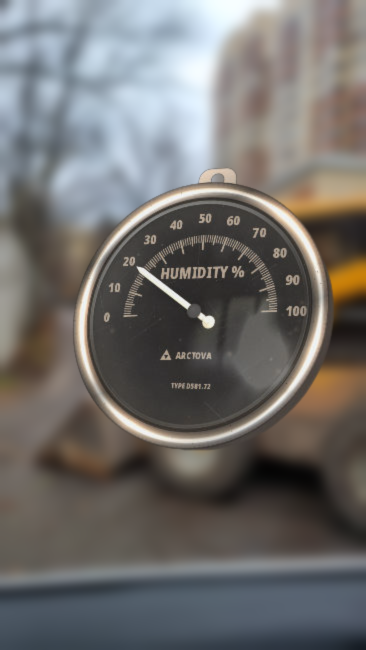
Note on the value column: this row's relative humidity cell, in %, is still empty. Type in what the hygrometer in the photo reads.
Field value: 20 %
